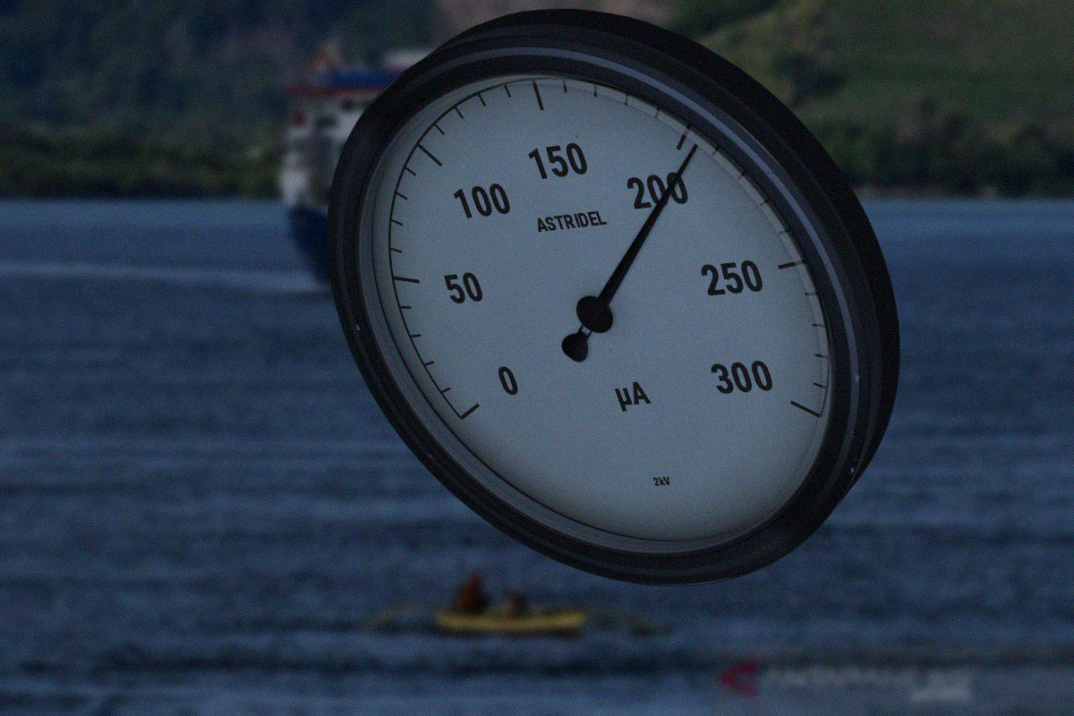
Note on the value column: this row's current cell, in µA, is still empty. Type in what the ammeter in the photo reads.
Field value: 205 µA
